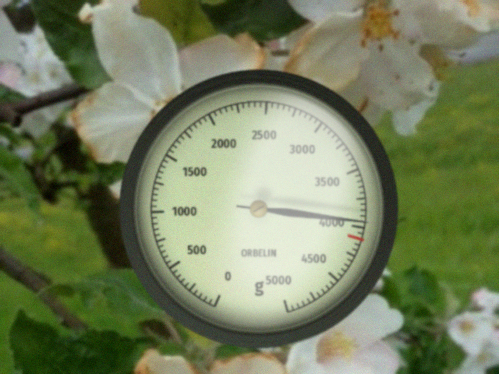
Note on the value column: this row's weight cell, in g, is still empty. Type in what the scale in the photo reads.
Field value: 3950 g
